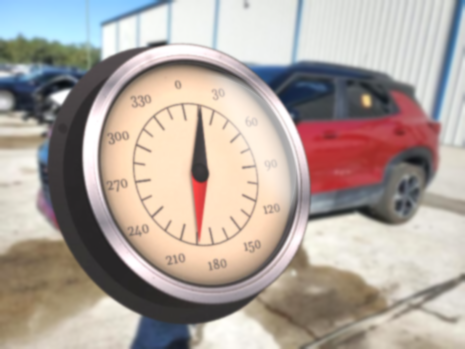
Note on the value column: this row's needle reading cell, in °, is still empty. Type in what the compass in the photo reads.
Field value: 195 °
